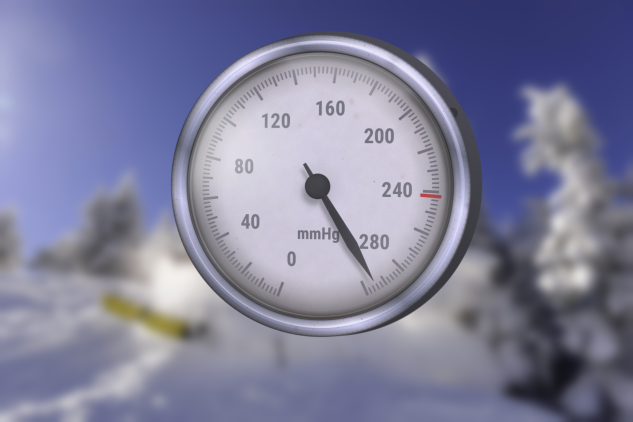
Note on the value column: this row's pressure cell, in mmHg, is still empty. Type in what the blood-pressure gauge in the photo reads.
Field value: 294 mmHg
